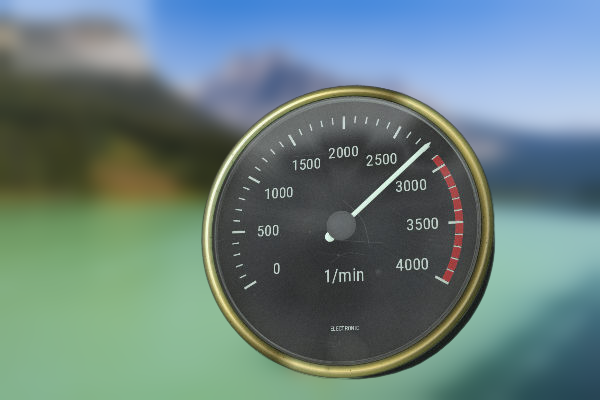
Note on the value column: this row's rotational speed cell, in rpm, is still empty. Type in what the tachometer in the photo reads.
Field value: 2800 rpm
